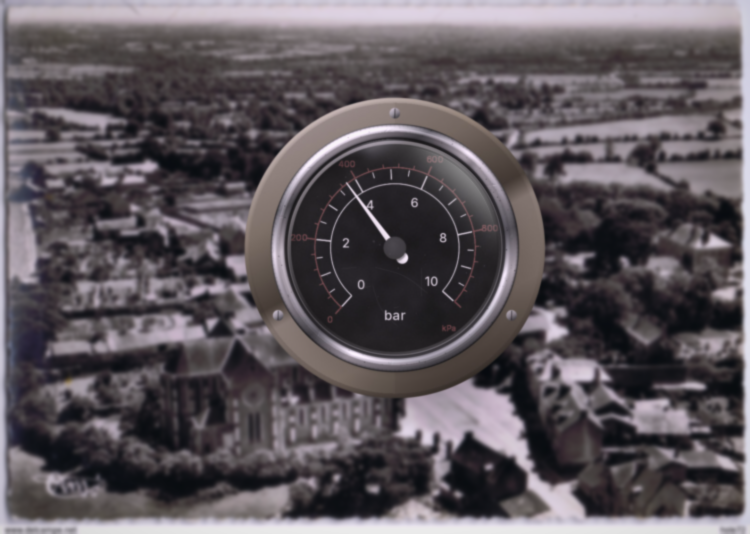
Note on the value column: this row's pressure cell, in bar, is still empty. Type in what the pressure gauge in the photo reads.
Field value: 3.75 bar
